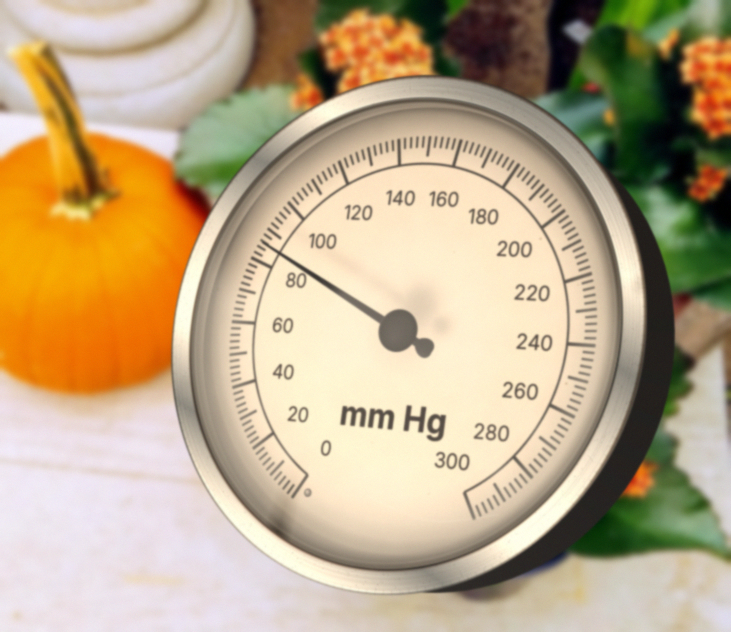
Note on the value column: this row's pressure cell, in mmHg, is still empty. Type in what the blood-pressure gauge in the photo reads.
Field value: 86 mmHg
